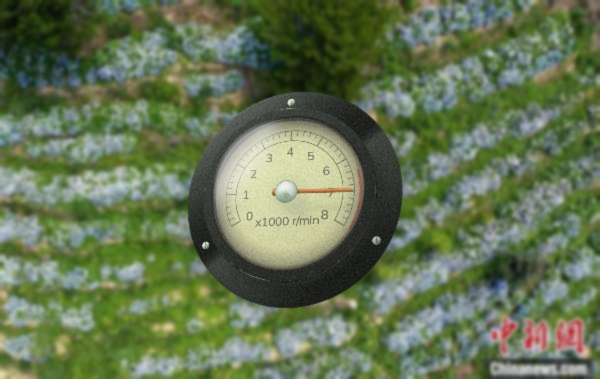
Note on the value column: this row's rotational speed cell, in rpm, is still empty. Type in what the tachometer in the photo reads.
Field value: 7000 rpm
